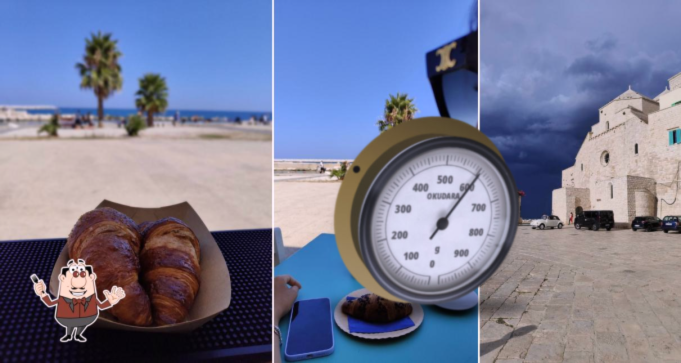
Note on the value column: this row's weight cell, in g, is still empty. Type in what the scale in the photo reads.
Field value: 600 g
